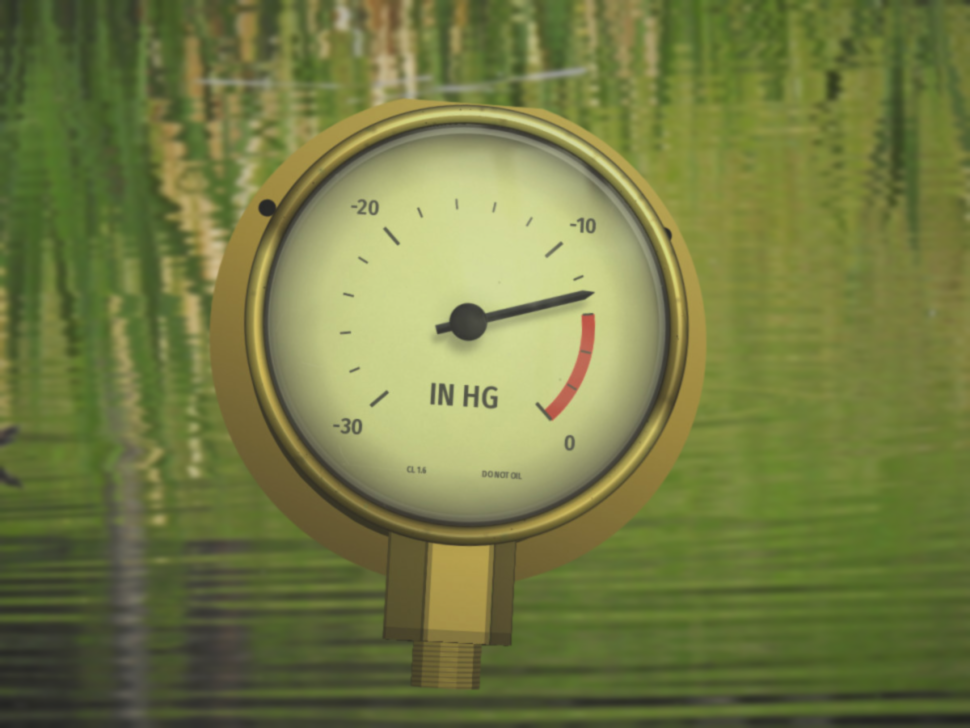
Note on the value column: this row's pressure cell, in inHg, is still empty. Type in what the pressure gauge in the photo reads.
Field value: -7 inHg
